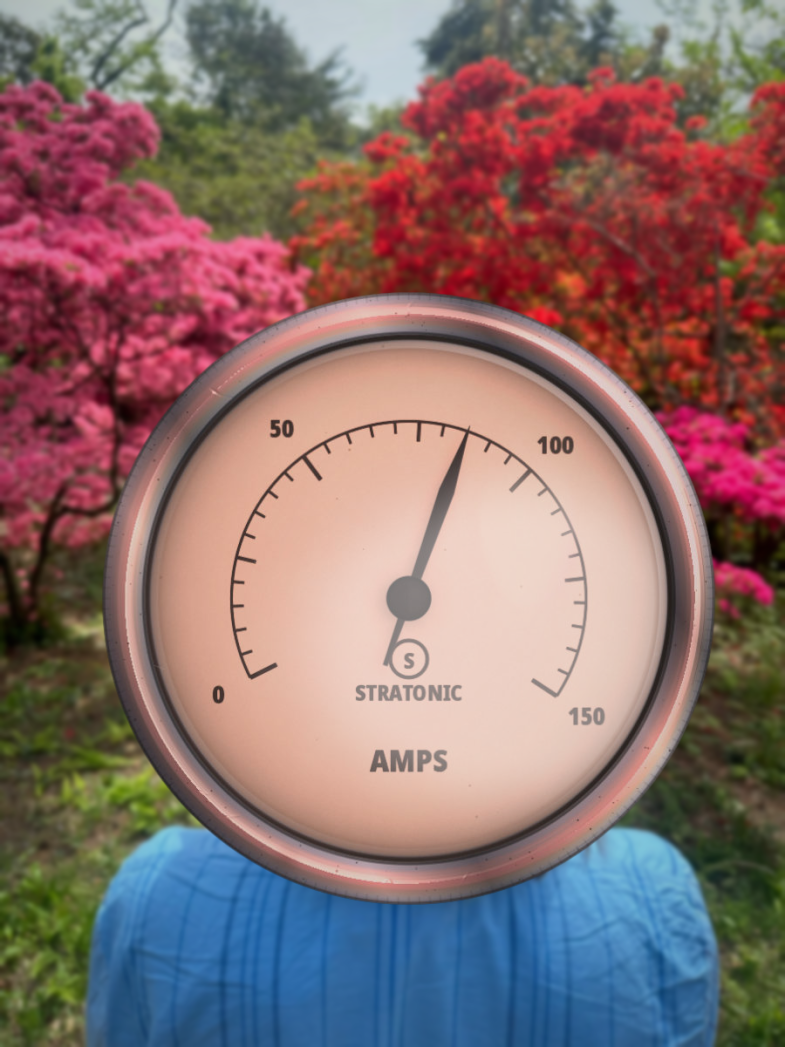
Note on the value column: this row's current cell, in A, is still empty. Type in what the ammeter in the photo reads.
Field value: 85 A
